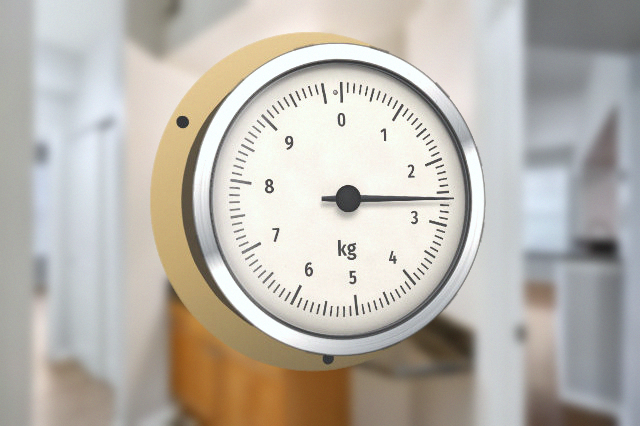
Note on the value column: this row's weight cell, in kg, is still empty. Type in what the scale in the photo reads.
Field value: 2.6 kg
